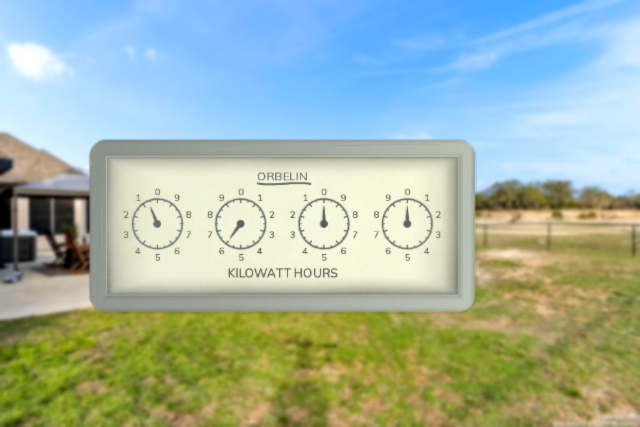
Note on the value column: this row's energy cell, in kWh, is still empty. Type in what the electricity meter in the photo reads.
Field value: 600 kWh
